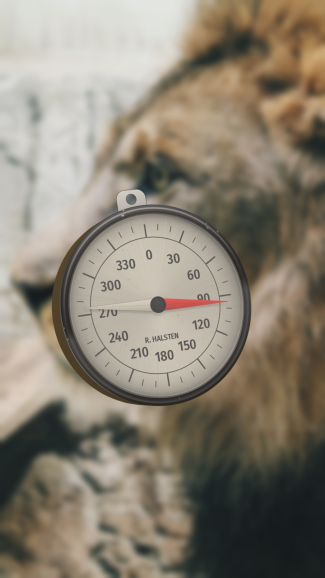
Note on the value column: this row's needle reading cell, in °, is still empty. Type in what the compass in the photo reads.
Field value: 95 °
